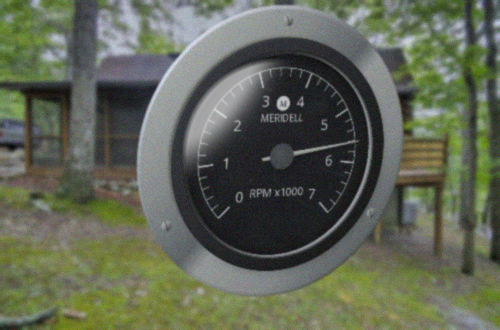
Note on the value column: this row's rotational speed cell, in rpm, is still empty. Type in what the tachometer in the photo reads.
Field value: 5600 rpm
